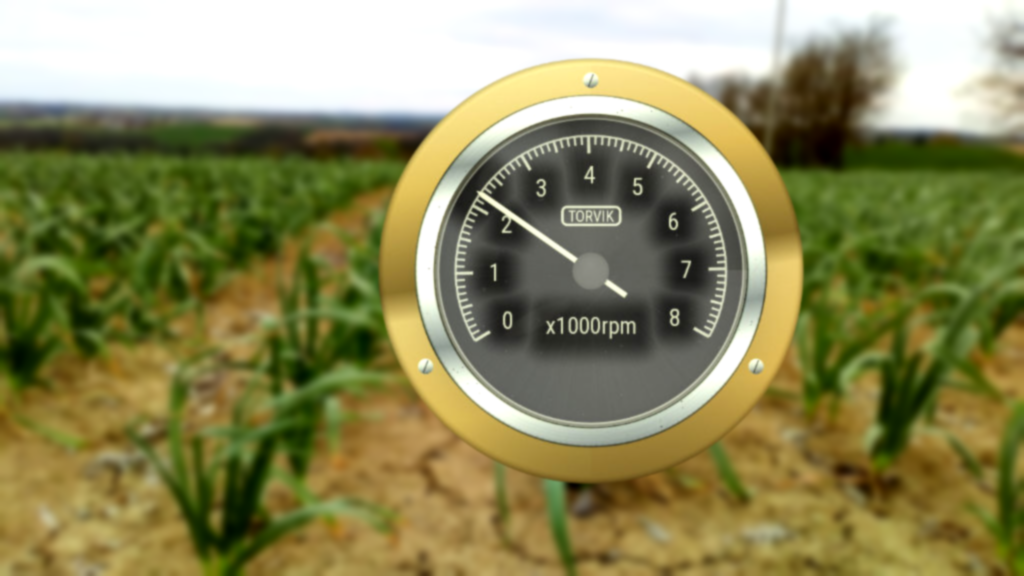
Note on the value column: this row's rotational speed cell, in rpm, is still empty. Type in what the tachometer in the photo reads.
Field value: 2200 rpm
